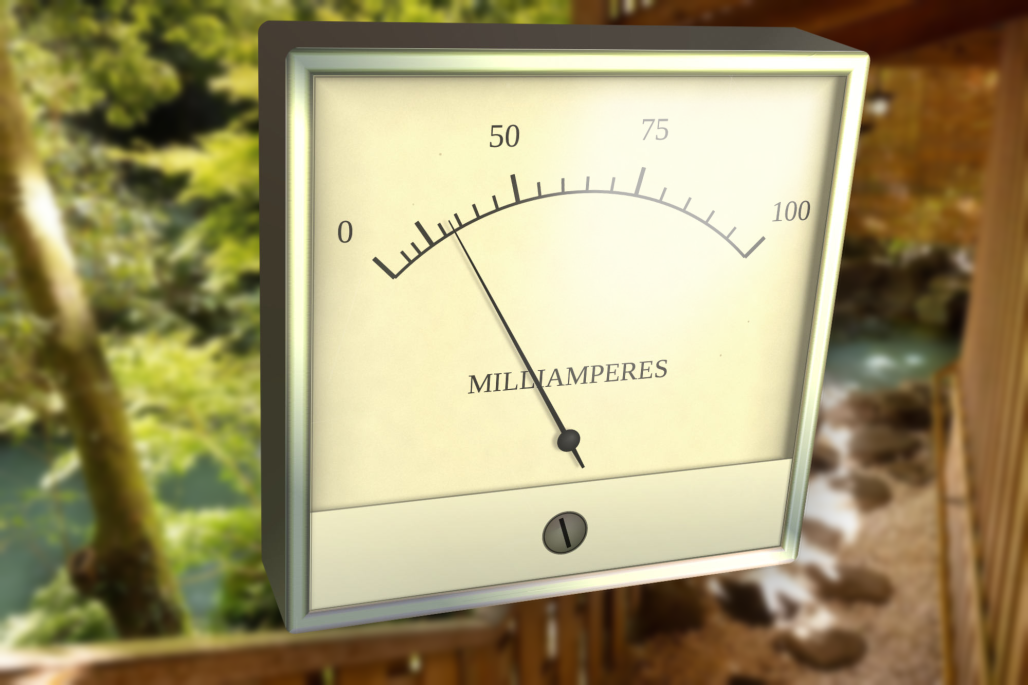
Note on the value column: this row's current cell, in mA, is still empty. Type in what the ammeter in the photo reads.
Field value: 32.5 mA
